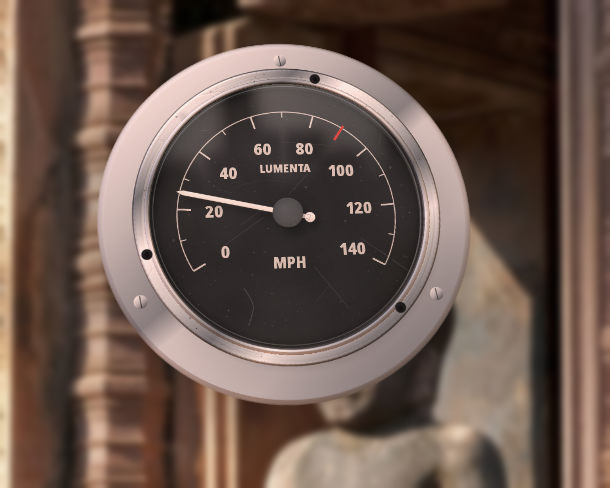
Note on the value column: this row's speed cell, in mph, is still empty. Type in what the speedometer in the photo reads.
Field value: 25 mph
